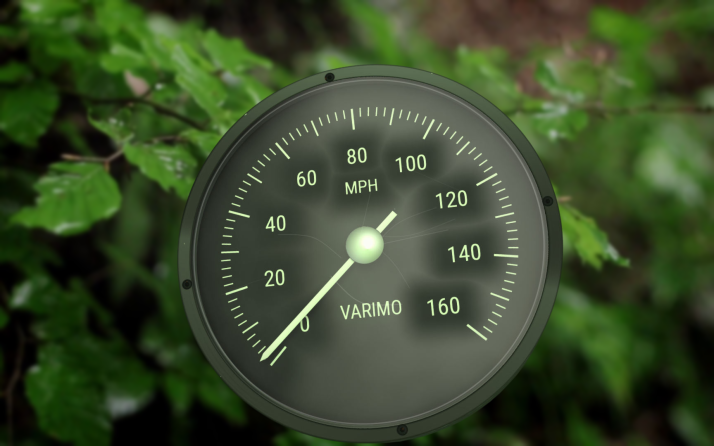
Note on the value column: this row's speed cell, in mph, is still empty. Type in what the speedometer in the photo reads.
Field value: 2 mph
